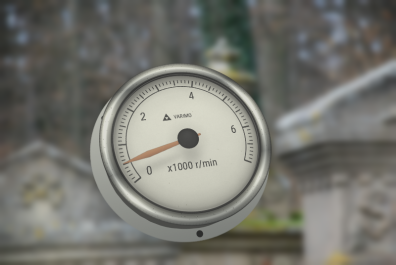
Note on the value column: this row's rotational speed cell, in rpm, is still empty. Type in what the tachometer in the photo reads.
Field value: 500 rpm
